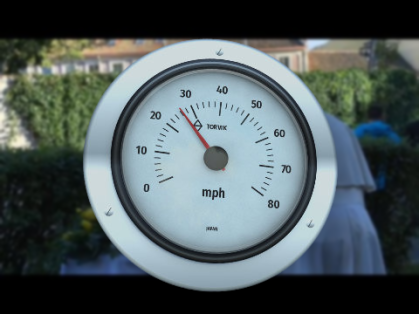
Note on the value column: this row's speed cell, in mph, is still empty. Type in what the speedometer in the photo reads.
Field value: 26 mph
